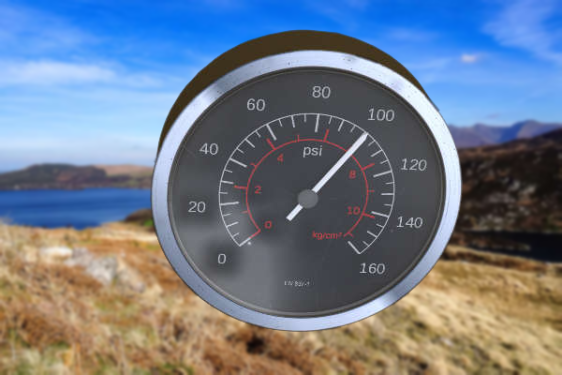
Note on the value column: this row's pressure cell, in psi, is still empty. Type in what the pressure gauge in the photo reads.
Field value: 100 psi
